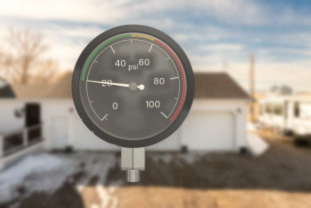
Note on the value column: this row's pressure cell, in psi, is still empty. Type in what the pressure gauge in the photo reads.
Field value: 20 psi
